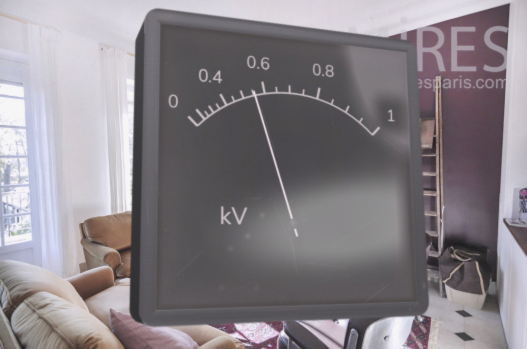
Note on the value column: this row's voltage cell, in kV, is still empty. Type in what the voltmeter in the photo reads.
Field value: 0.55 kV
